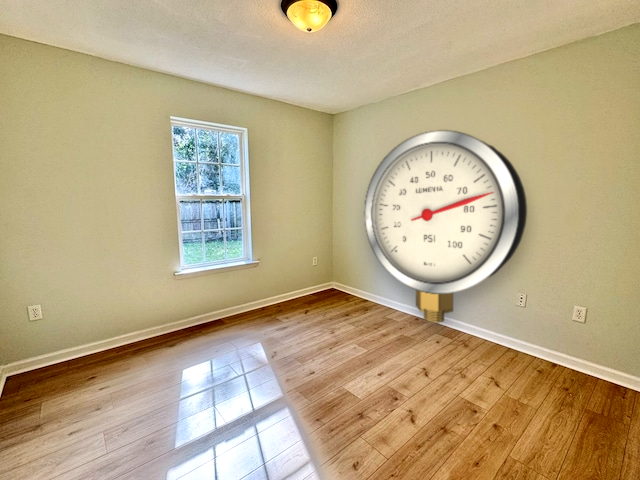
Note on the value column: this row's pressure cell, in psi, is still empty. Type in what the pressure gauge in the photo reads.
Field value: 76 psi
